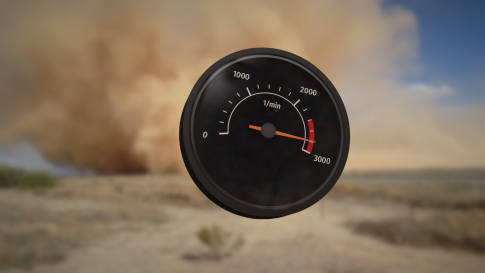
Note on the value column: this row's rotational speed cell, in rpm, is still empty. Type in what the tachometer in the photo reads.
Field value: 2800 rpm
